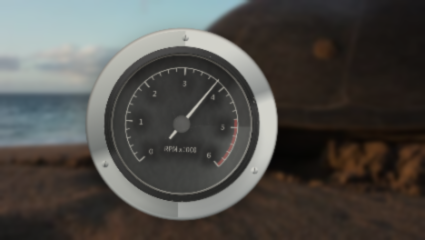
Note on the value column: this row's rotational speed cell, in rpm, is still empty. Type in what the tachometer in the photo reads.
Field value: 3800 rpm
